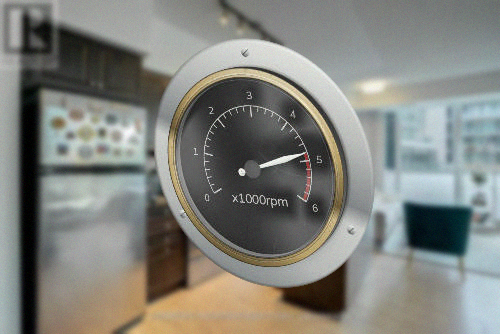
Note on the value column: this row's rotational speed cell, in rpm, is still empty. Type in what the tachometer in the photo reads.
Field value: 4800 rpm
